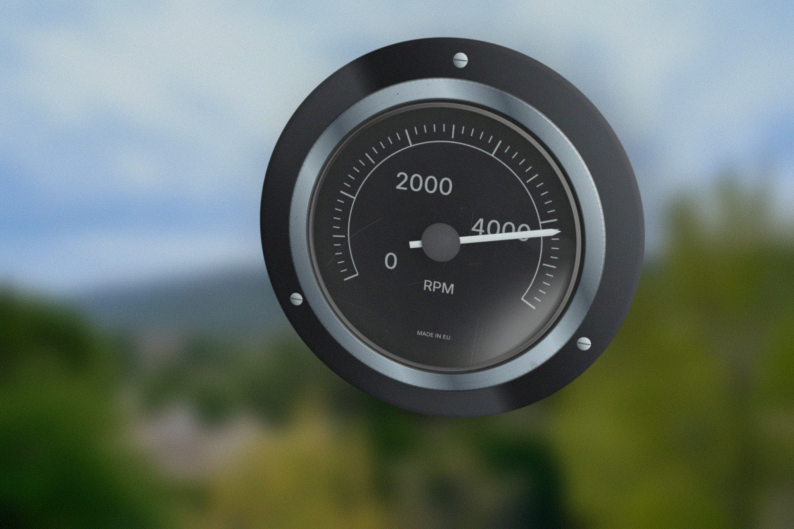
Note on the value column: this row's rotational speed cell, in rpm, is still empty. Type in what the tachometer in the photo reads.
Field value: 4100 rpm
